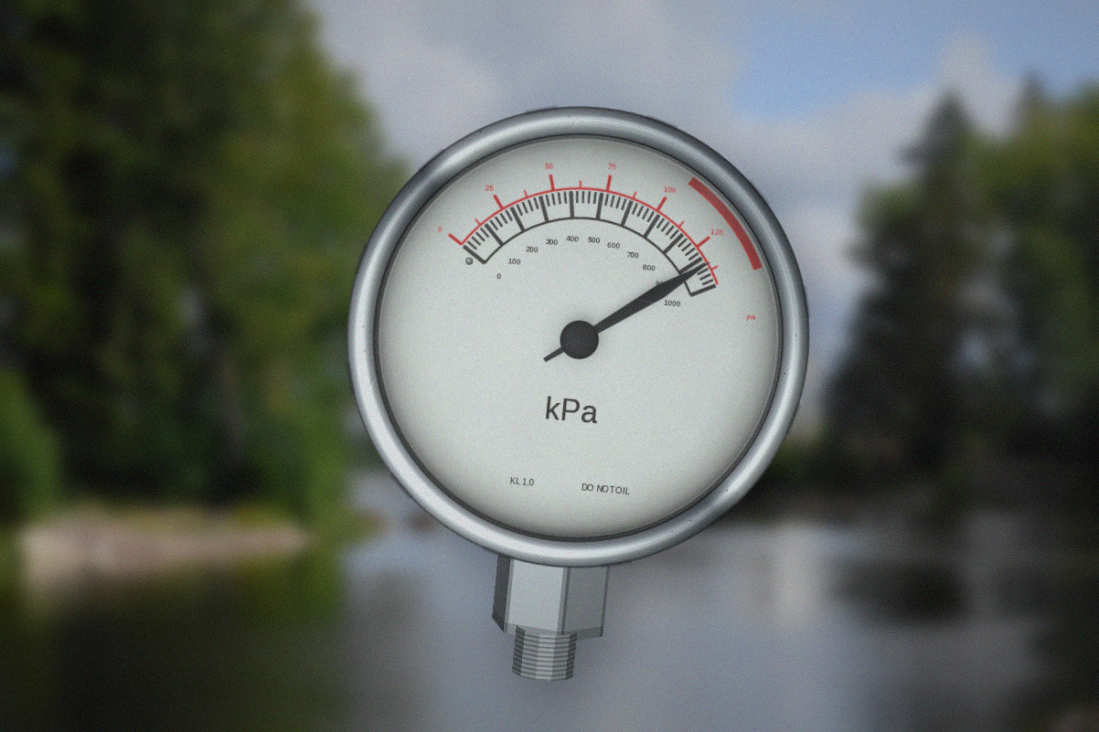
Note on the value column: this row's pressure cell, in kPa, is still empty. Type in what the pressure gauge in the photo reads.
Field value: 920 kPa
